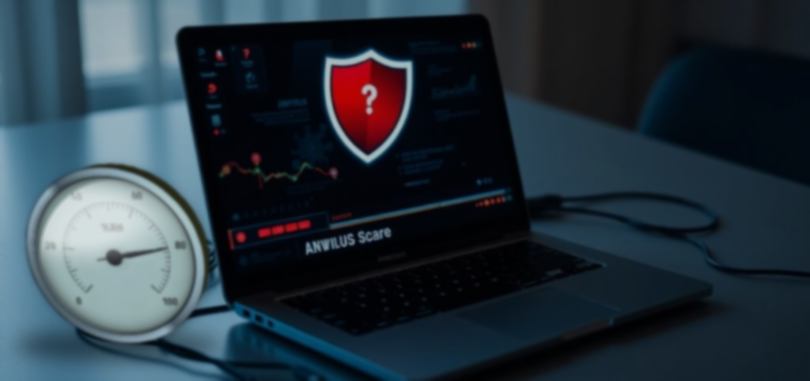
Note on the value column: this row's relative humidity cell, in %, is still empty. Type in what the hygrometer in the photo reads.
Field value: 80 %
